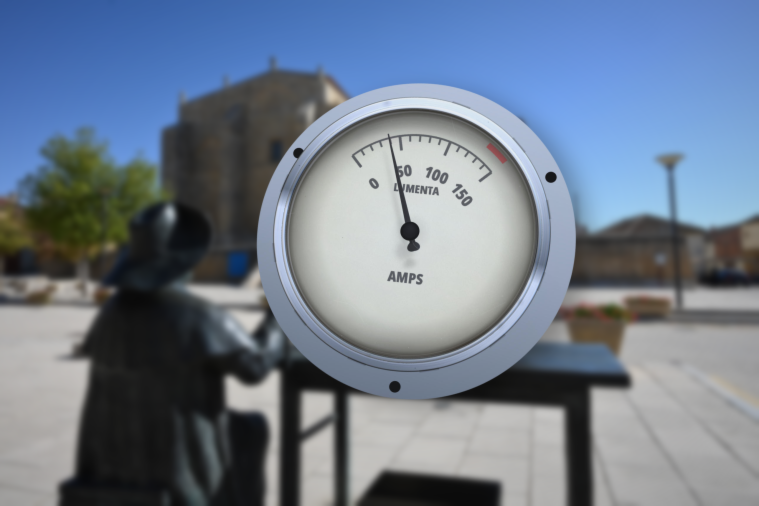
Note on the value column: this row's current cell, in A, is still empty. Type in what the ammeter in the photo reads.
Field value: 40 A
